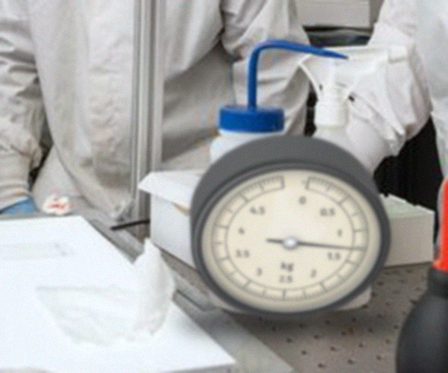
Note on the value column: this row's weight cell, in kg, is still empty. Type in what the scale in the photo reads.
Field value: 1.25 kg
